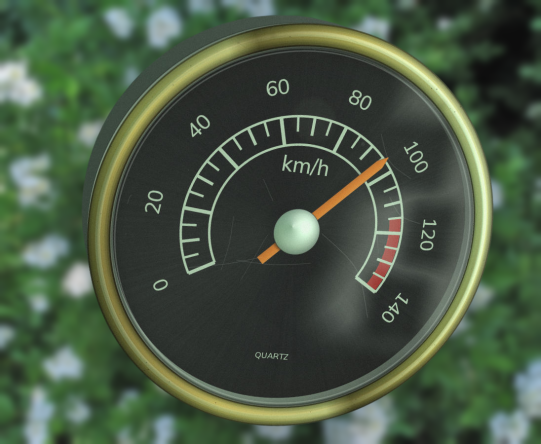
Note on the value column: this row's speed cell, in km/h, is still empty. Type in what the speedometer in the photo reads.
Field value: 95 km/h
